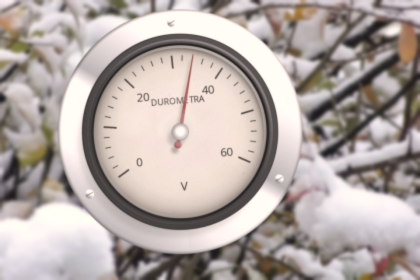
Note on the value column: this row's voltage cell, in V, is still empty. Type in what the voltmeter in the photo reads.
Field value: 34 V
